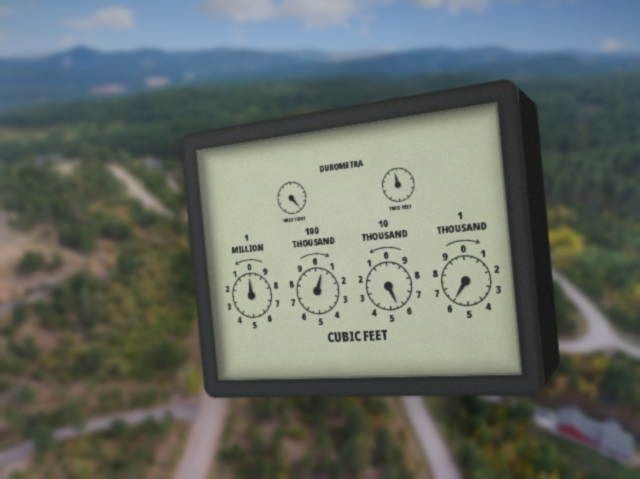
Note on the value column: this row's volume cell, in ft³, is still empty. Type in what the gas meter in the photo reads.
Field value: 5600 ft³
